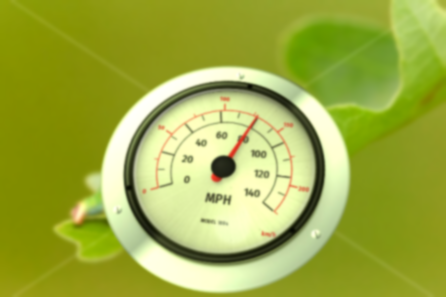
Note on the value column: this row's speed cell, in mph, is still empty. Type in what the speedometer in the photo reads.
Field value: 80 mph
